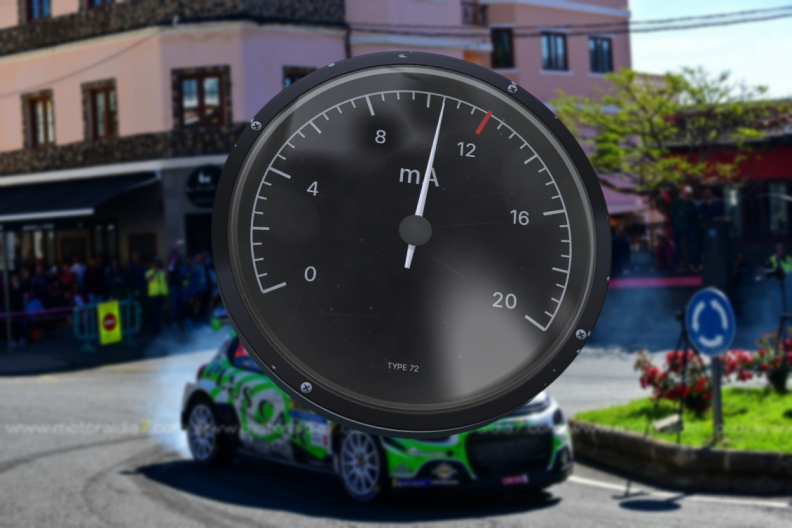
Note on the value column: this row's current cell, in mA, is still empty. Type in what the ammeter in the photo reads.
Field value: 10.5 mA
